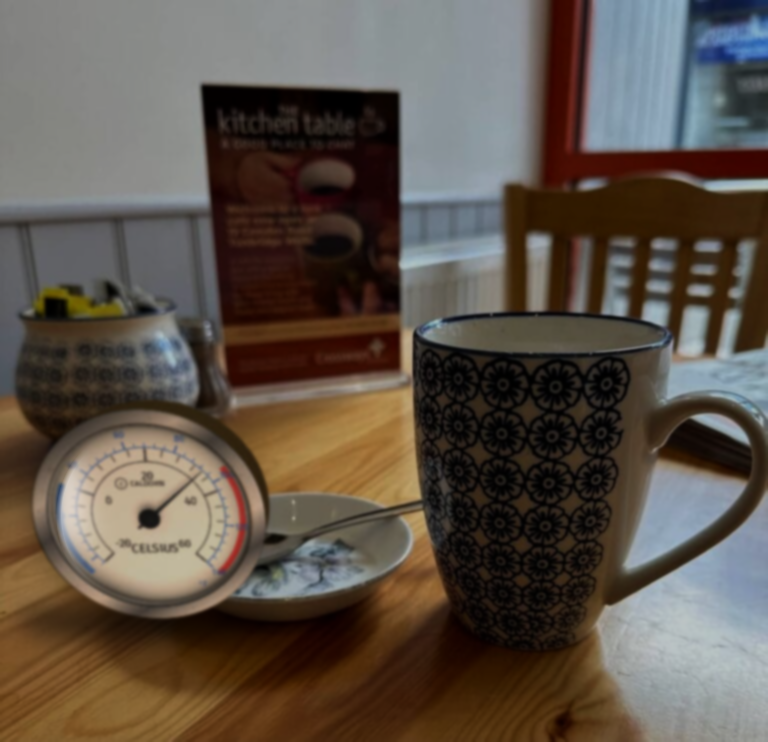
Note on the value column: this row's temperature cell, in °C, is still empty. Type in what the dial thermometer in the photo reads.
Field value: 34 °C
